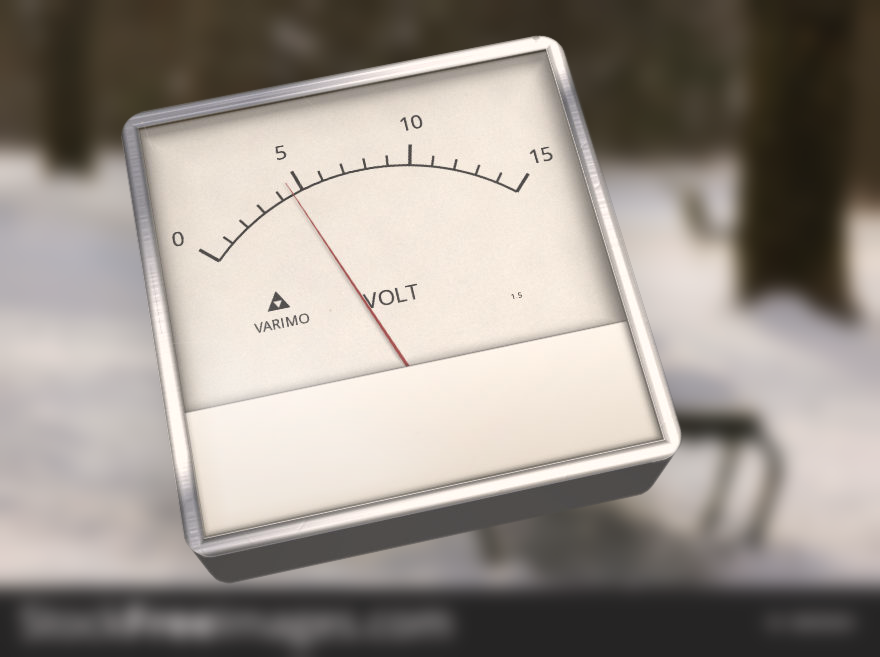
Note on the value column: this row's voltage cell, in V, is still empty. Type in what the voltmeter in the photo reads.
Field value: 4.5 V
